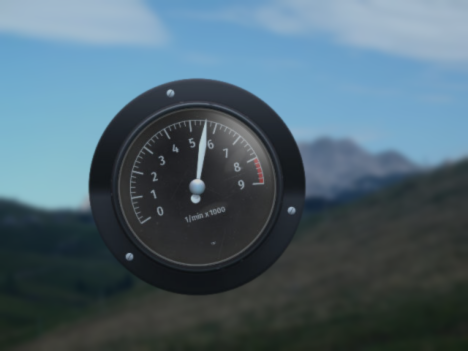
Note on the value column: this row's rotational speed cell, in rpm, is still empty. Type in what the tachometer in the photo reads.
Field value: 5600 rpm
